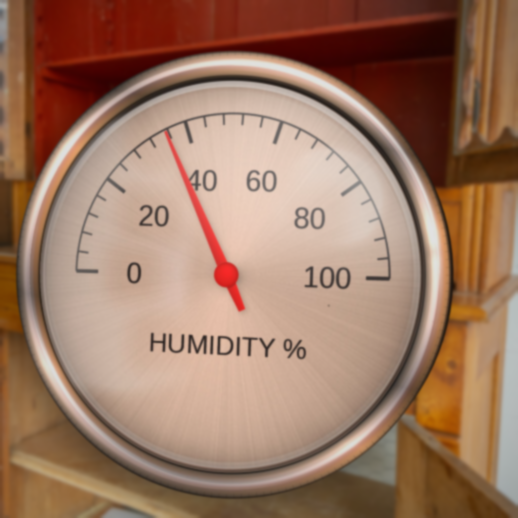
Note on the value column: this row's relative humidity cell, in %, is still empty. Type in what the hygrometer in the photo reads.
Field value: 36 %
